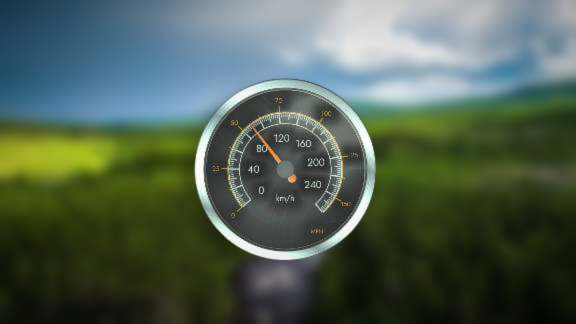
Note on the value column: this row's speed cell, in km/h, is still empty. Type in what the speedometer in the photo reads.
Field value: 90 km/h
